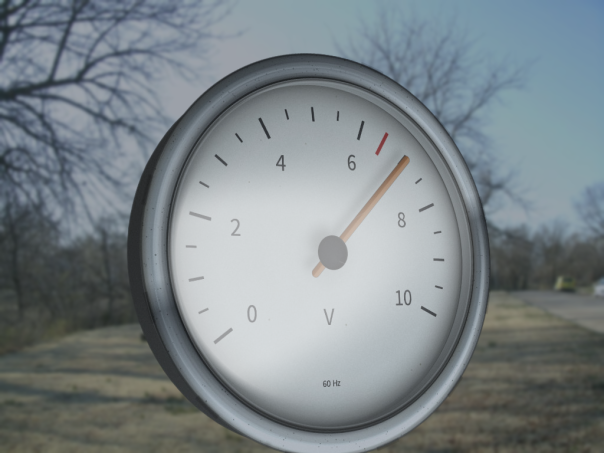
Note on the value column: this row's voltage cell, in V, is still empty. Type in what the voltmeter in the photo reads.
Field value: 7 V
